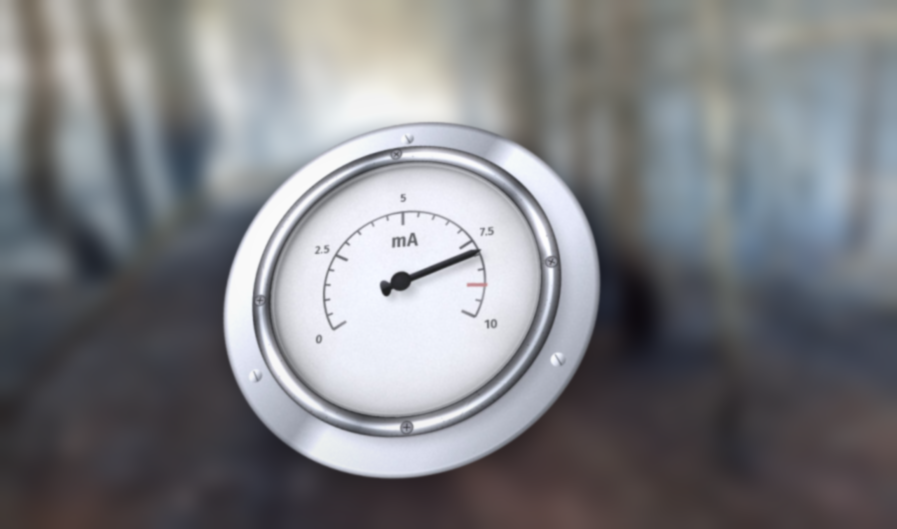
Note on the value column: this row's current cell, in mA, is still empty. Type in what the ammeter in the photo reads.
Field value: 8 mA
